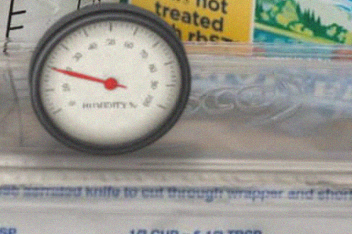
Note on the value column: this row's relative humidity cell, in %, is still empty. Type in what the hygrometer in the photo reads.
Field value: 20 %
